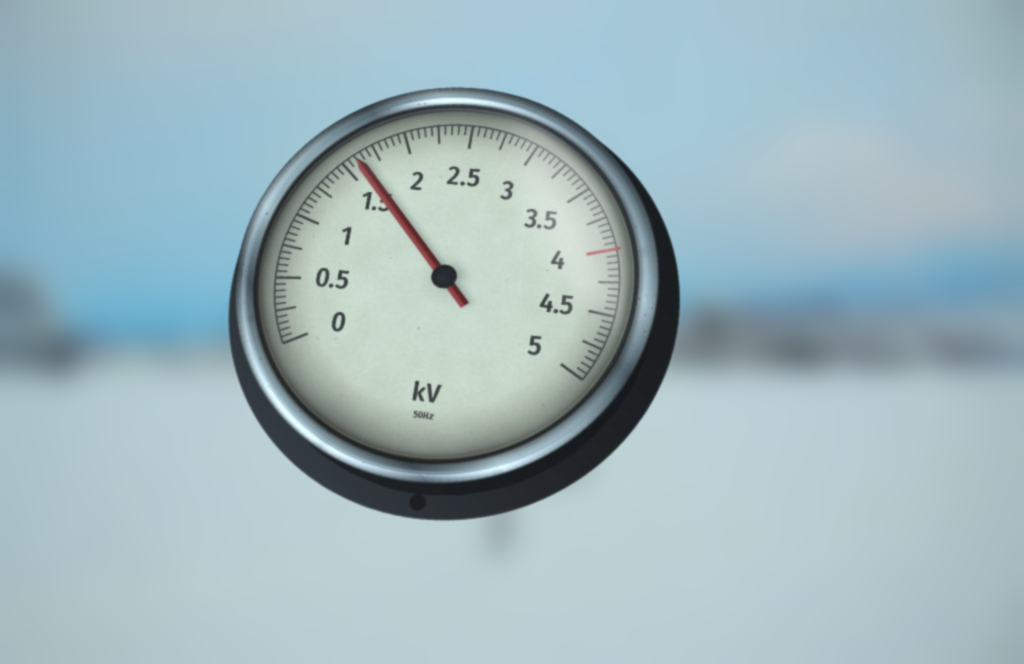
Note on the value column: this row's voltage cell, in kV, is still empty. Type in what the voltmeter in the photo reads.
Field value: 1.6 kV
